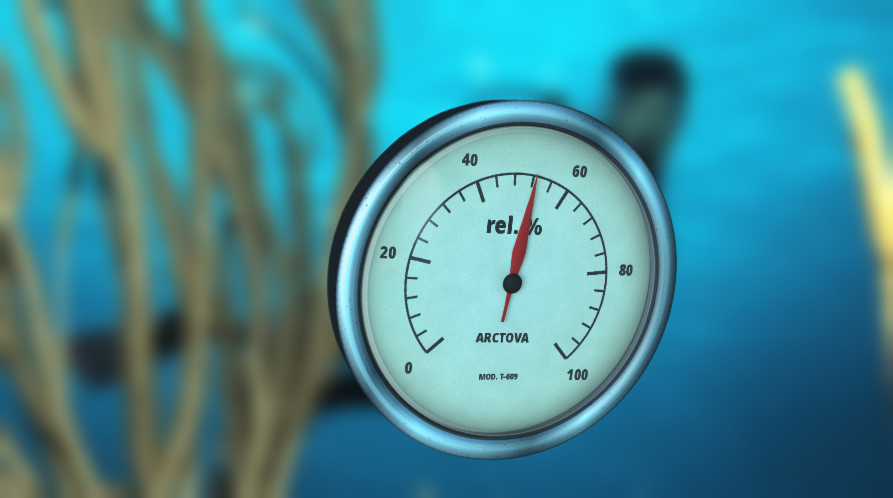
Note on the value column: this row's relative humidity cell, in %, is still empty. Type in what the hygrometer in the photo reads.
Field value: 52 %
